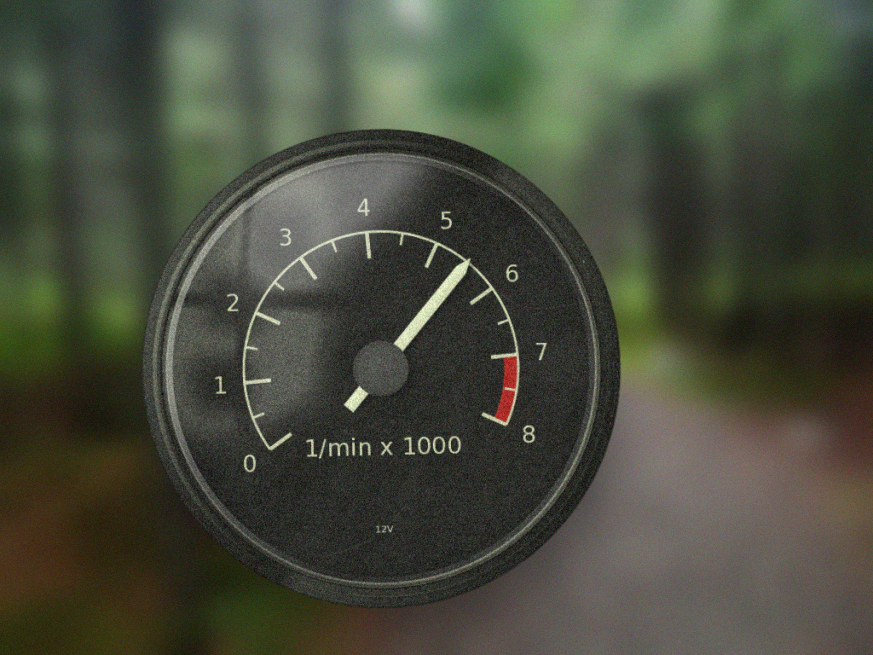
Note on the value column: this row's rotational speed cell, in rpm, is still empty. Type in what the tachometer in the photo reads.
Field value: 5500 rpm
